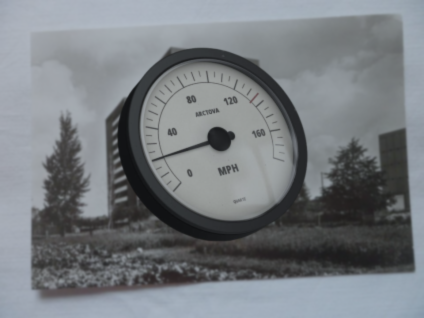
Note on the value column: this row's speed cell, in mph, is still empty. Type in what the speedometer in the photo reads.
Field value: 20 mph
